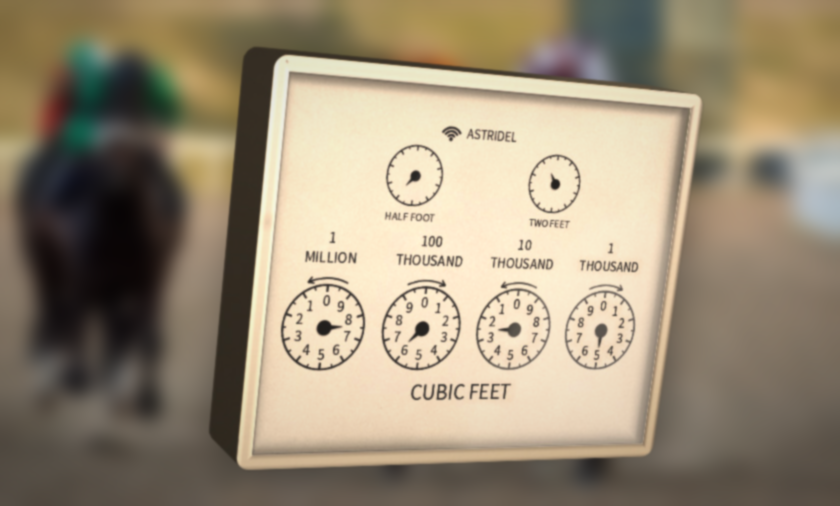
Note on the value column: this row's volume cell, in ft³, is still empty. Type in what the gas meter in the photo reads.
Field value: 762500 ft³
